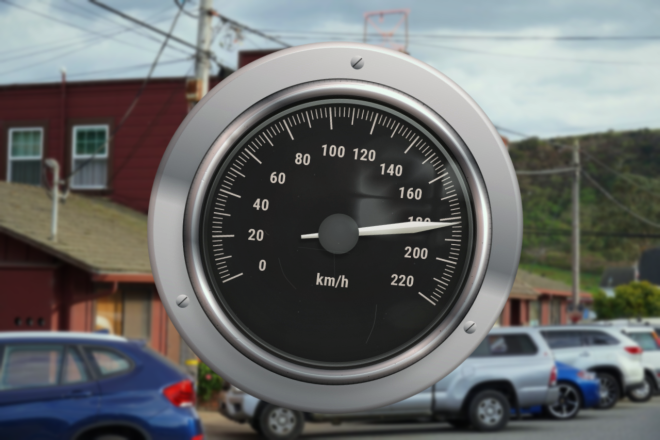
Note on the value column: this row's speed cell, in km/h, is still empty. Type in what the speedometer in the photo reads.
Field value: 182 km/h
